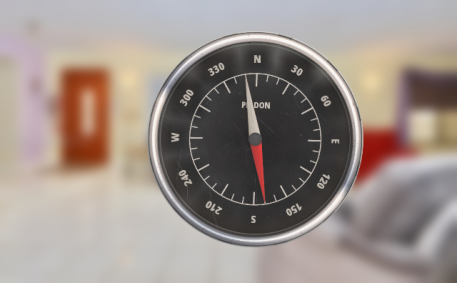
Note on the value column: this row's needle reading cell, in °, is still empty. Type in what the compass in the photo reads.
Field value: 170 °
